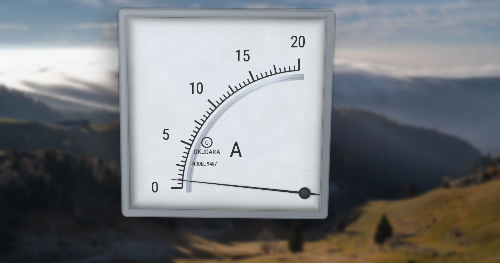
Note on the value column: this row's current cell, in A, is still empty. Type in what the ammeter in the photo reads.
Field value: 1 A
